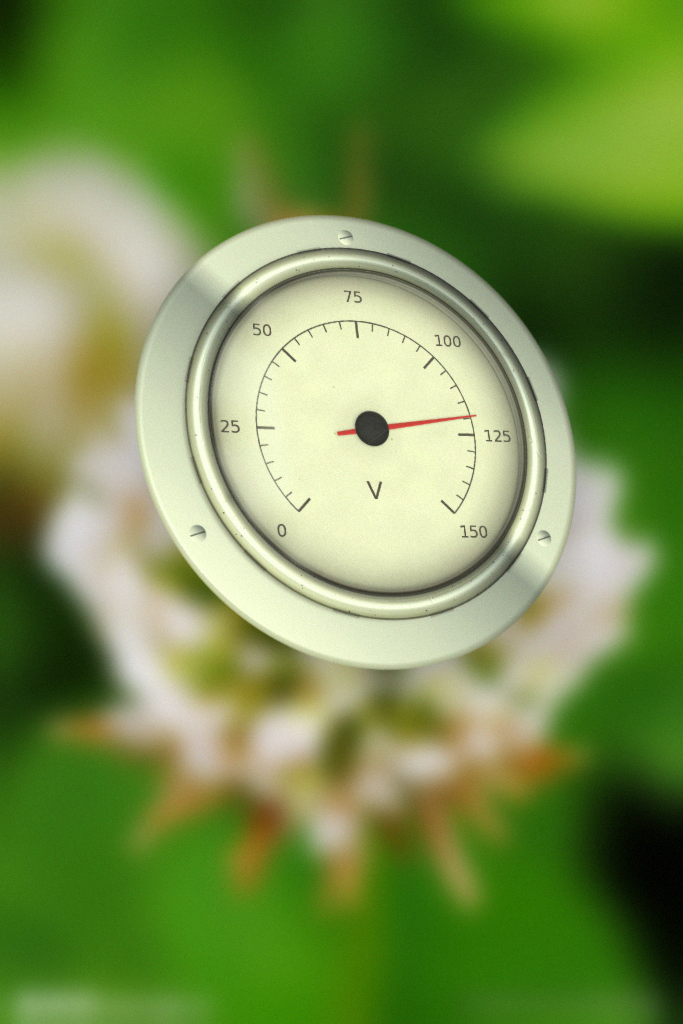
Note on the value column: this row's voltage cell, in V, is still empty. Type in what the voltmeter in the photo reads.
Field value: 120 V
